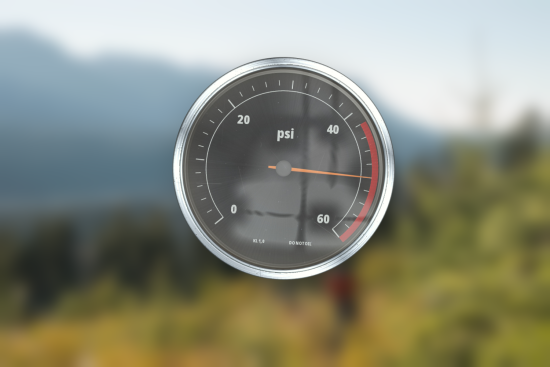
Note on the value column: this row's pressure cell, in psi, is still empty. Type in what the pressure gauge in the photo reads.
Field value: 50 psi
